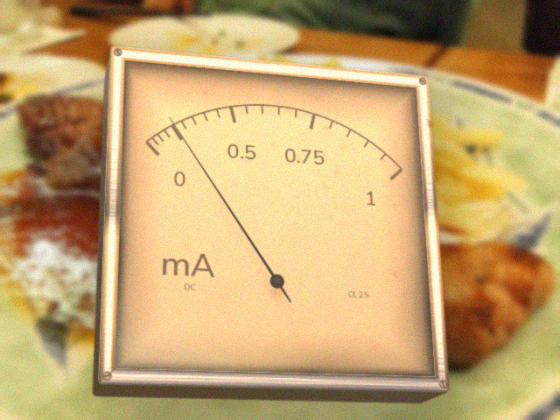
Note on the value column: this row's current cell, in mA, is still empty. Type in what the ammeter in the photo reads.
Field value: 0.25 mA
